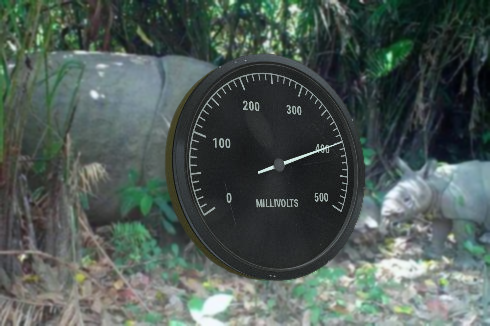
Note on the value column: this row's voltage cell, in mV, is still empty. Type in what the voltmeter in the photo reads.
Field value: 400 mV
